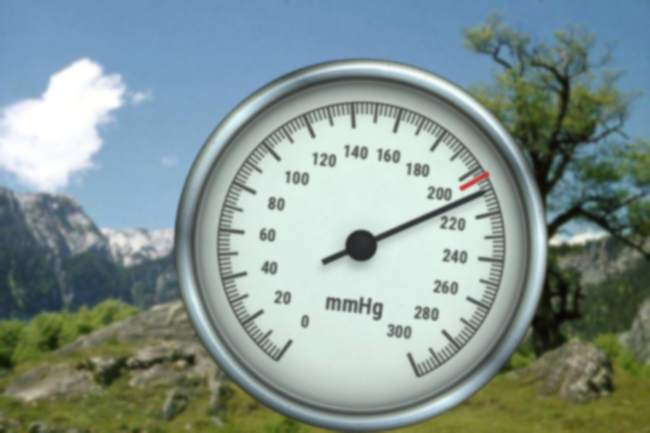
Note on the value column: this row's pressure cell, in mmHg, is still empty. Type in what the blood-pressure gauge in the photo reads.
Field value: 210 mmHg
